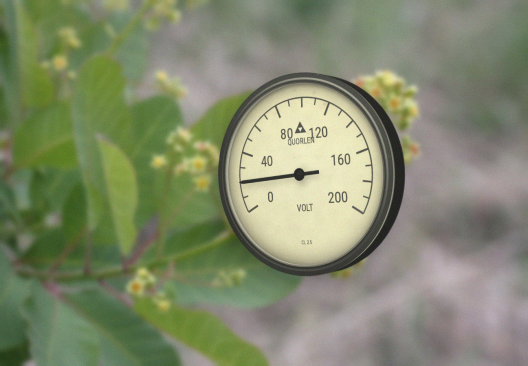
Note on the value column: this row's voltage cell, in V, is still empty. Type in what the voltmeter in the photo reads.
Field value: 20 V
